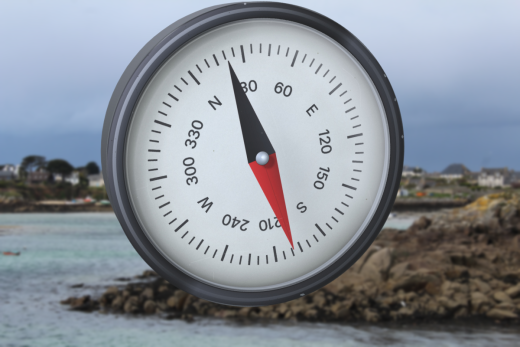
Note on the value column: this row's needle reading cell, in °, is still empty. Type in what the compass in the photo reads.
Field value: 200 °
